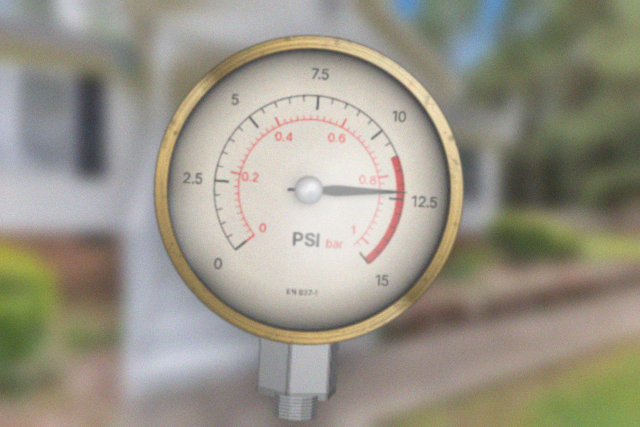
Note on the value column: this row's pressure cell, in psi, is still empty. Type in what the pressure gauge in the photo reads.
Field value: 12.25 psi
